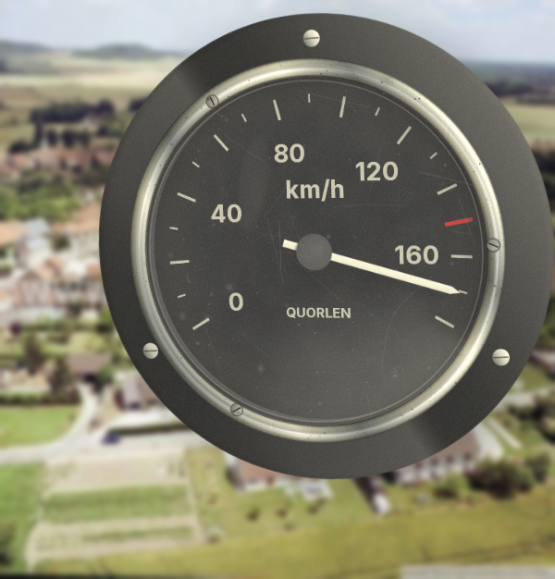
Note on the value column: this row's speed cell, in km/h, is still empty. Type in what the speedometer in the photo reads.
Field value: 170 km/h
